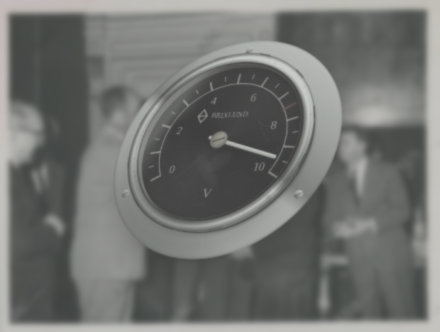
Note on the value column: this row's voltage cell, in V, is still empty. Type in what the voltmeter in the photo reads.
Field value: 9.5 V
